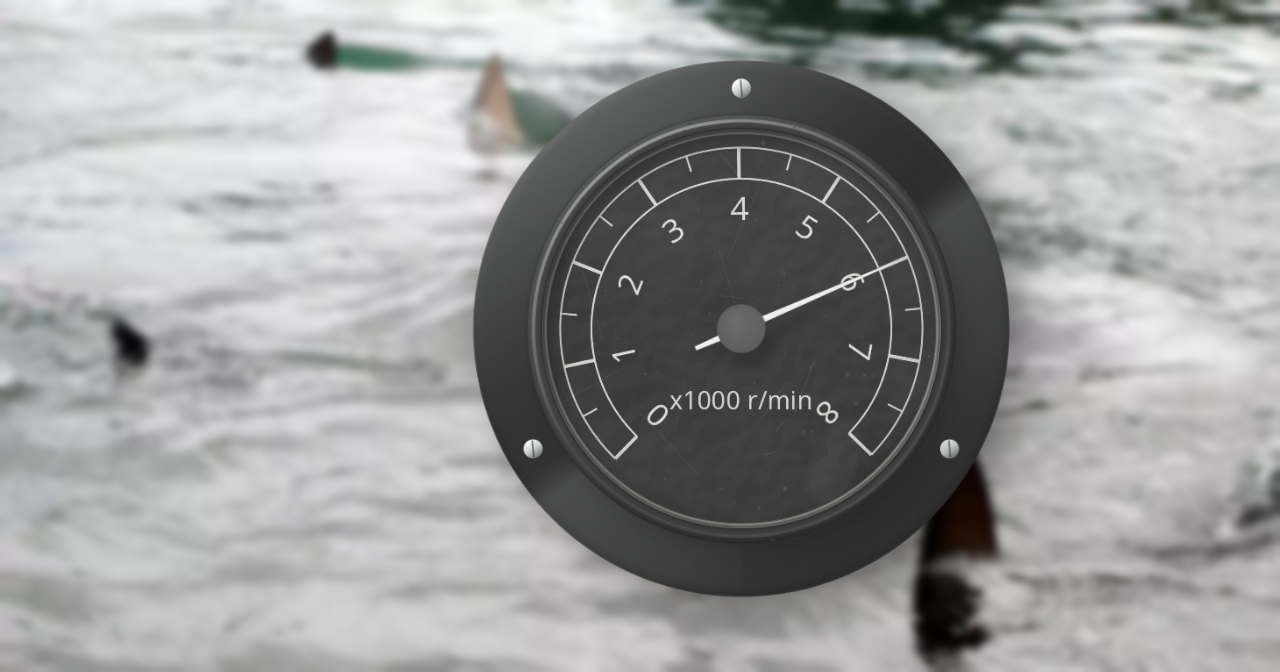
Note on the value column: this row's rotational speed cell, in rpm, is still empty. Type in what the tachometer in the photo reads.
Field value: 6000 rpm
